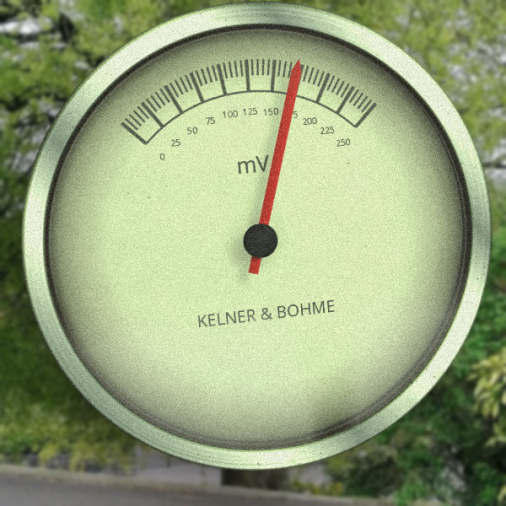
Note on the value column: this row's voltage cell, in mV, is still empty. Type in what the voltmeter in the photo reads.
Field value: 170 mV
